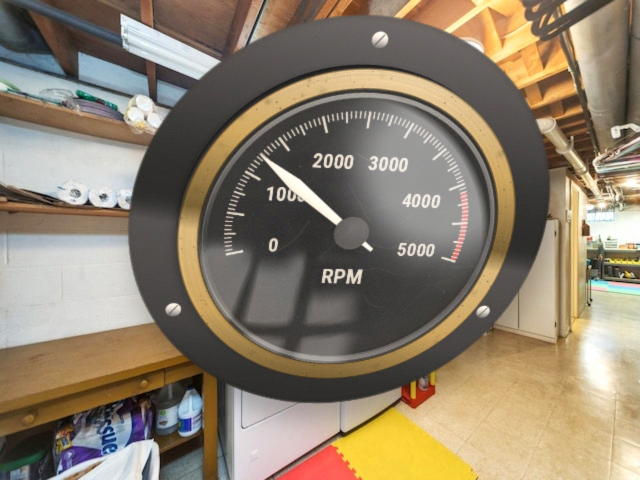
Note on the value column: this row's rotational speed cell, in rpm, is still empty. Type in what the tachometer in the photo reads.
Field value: 1250 rpm
